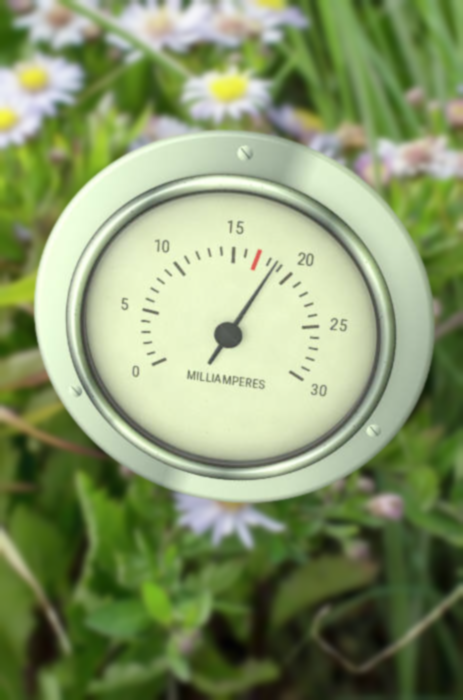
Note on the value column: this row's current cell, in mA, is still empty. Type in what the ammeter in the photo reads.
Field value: 18.5 mA
